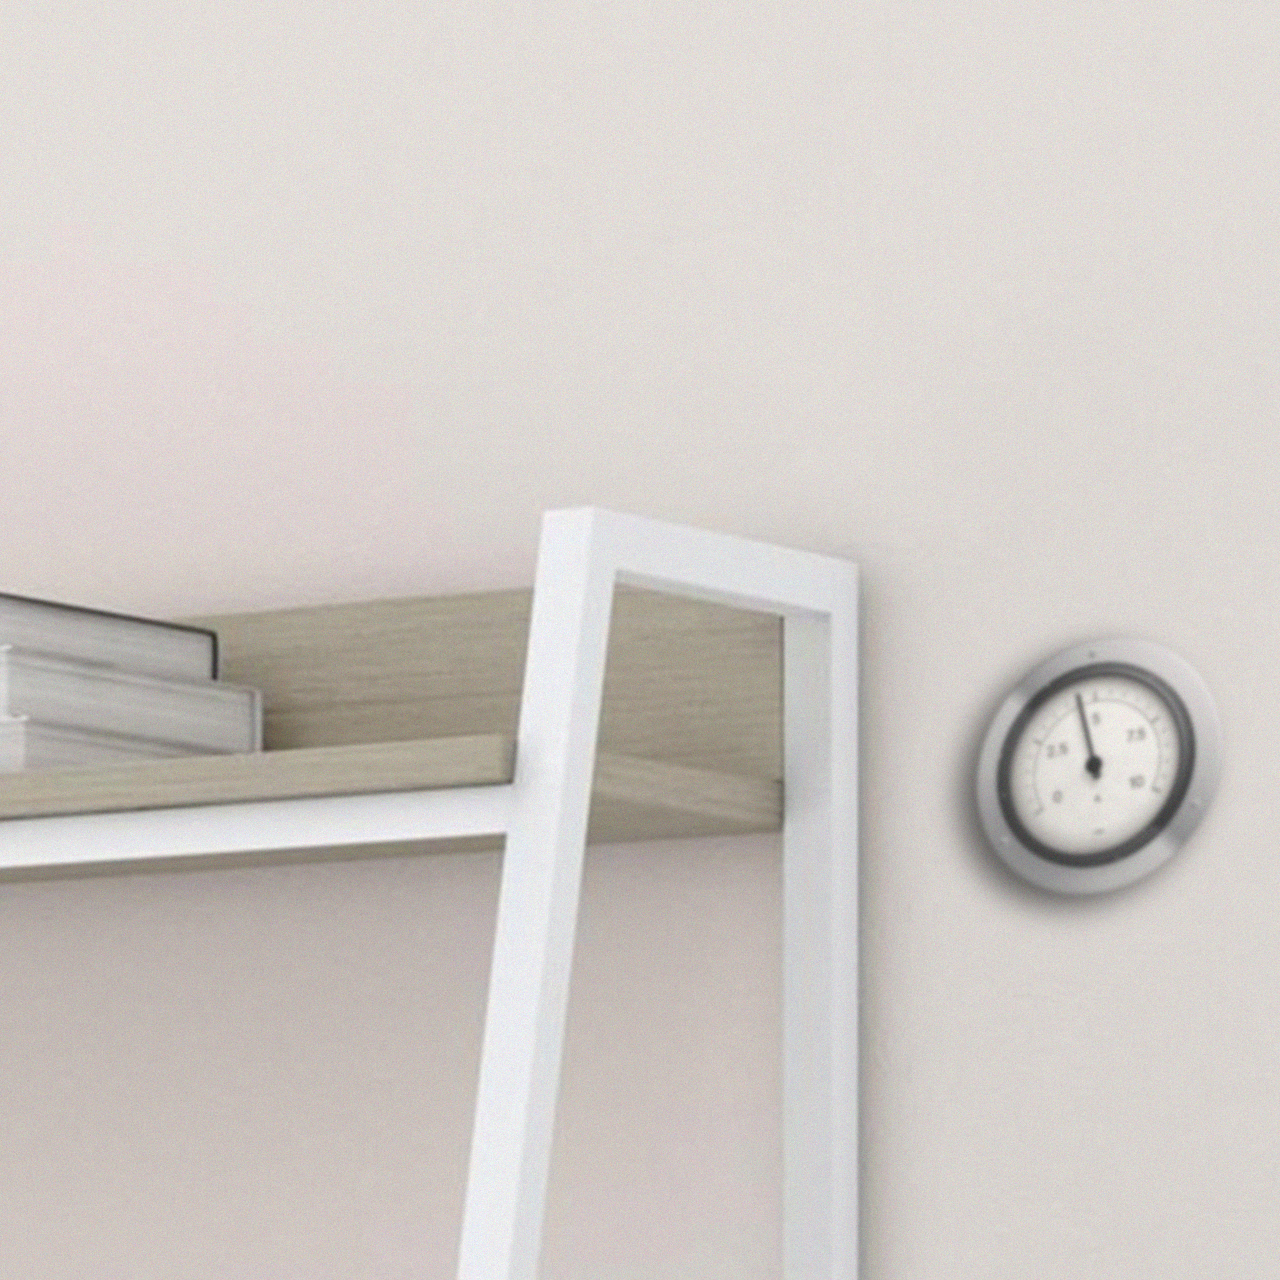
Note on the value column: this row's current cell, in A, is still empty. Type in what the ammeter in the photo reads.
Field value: 4.5 A
